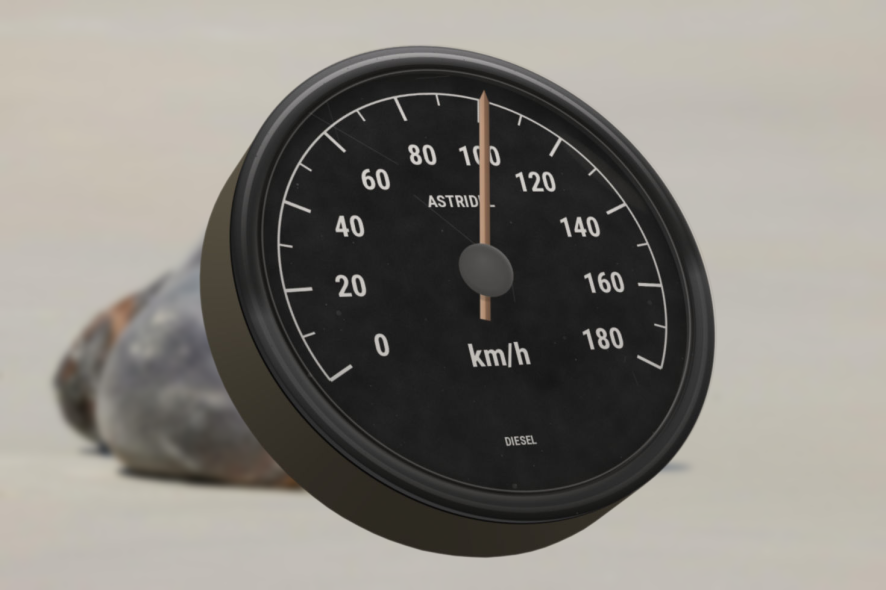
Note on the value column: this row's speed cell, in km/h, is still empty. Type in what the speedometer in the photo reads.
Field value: 100 km/h
